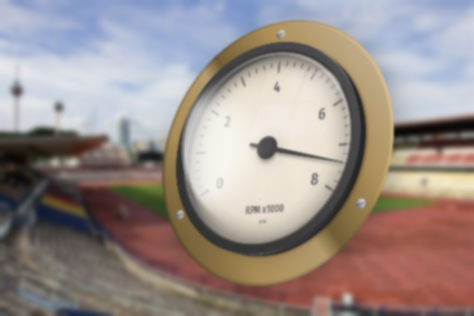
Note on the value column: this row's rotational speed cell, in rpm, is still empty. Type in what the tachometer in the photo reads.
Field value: 7400 rpm
